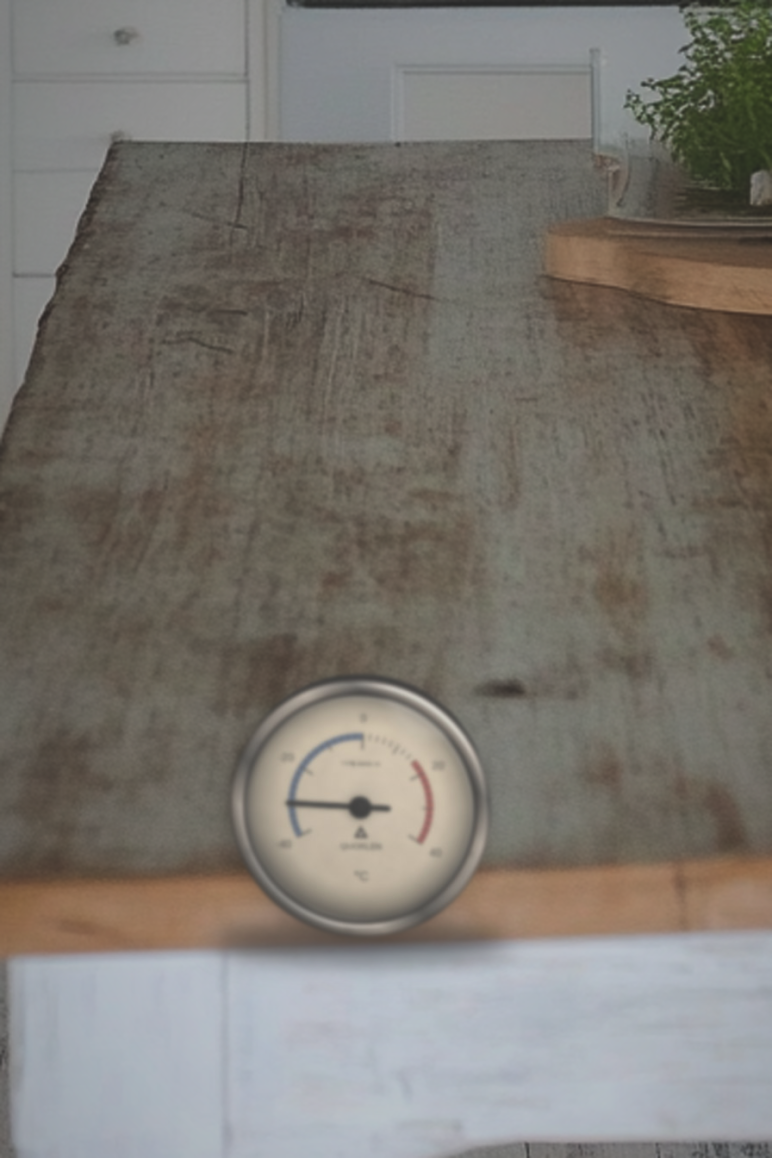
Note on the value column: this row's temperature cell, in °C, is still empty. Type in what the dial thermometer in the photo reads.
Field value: -30 °C
